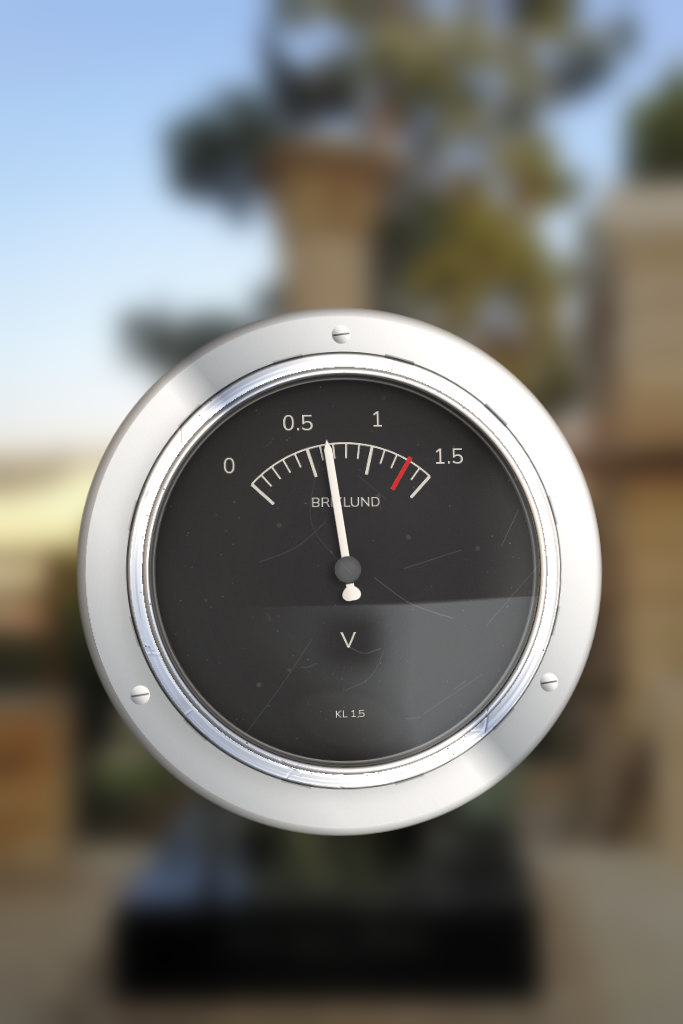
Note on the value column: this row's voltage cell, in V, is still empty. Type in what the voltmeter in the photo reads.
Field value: 0.65 V
